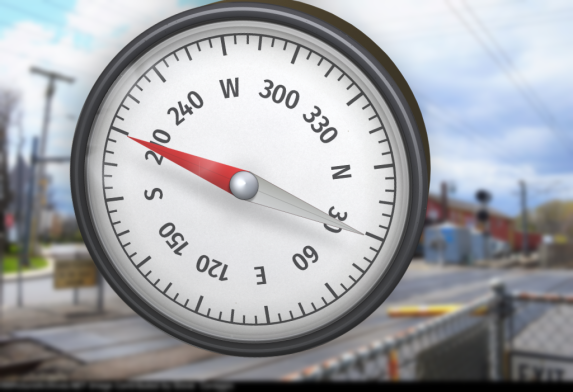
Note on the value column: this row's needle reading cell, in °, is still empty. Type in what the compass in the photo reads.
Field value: 210 °
